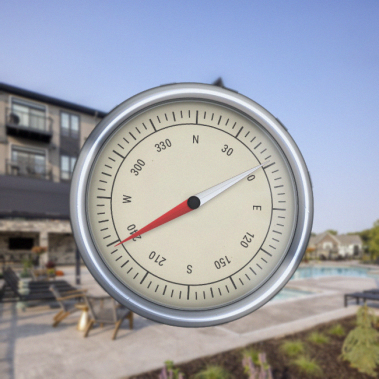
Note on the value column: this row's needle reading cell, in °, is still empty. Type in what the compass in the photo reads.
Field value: 237.5 °
